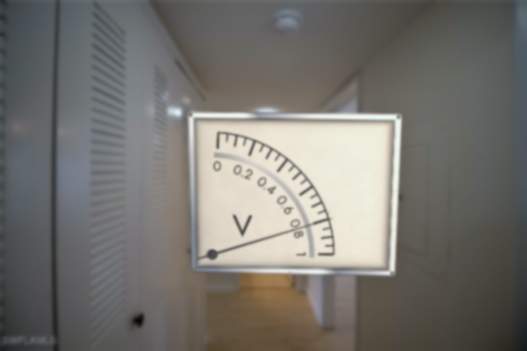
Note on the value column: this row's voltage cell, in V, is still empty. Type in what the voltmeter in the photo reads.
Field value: 0.8 V
